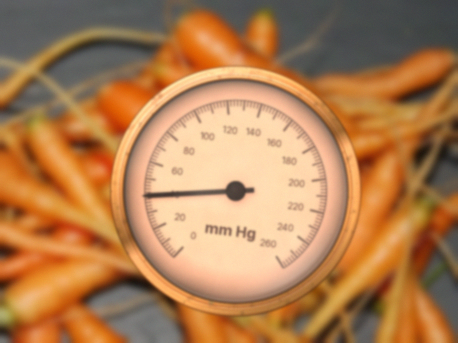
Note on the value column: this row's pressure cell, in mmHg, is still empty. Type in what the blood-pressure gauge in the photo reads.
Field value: 40 mmHg
